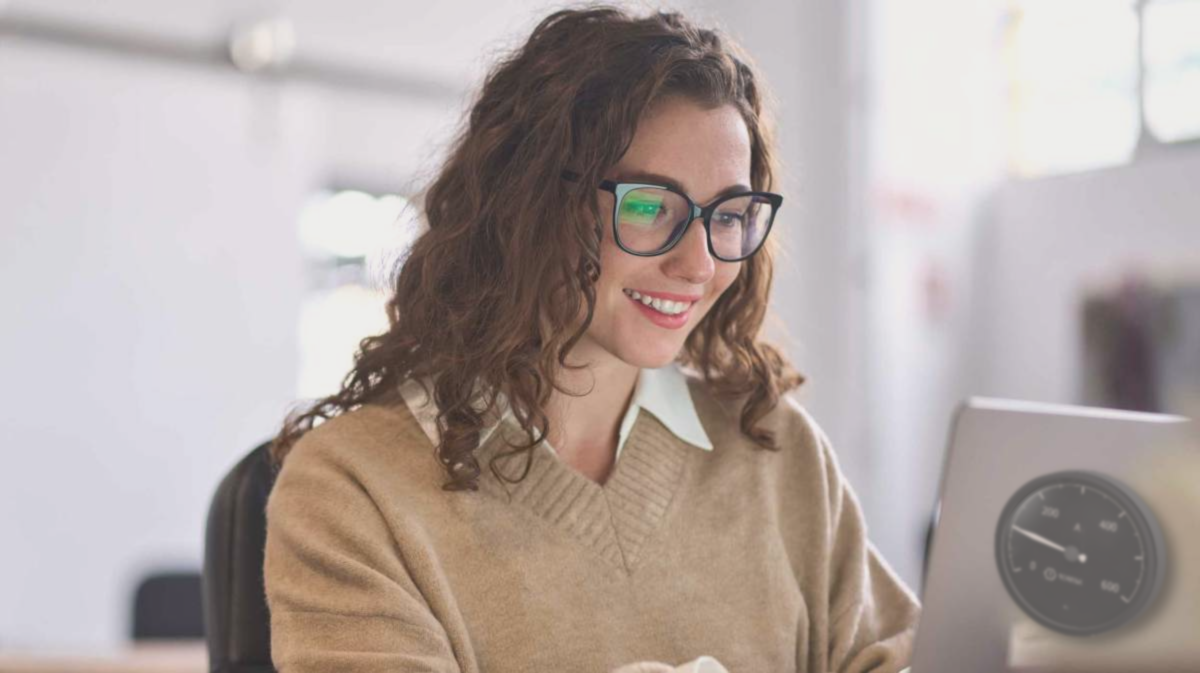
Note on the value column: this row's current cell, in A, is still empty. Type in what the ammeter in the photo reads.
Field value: 100 A
